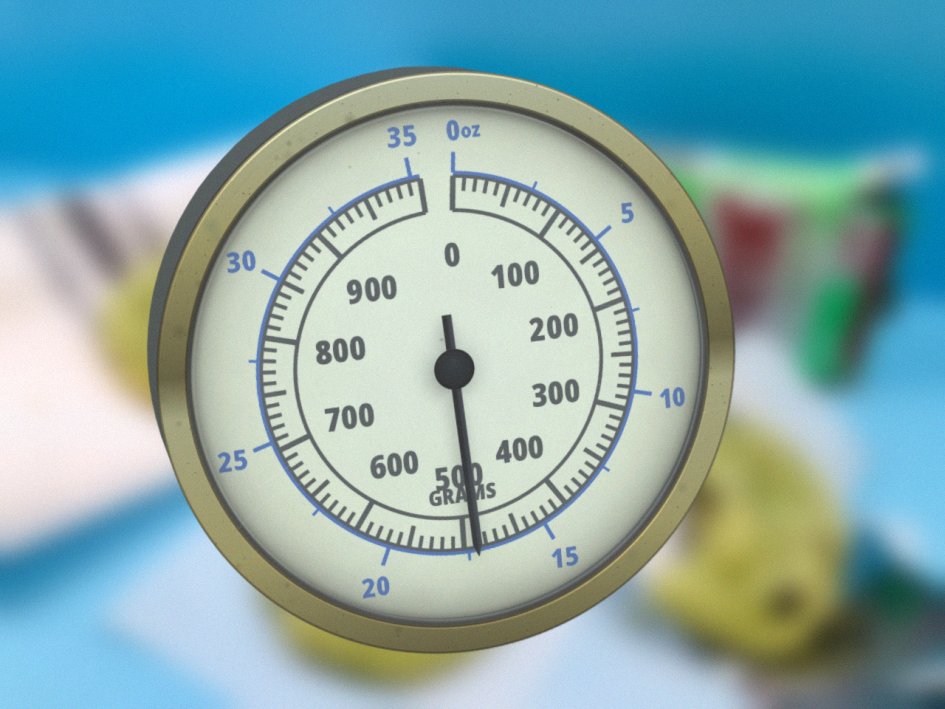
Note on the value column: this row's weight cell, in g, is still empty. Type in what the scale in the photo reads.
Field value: 490 g
